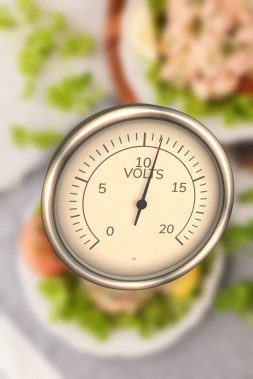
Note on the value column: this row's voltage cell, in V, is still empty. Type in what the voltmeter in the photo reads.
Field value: 11 V
